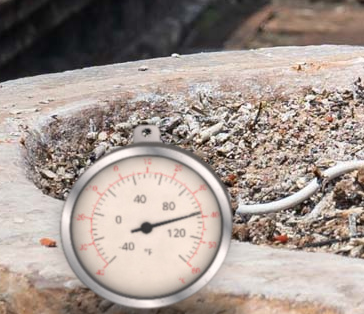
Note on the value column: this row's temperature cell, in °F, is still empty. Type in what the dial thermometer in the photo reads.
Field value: 100 °F
